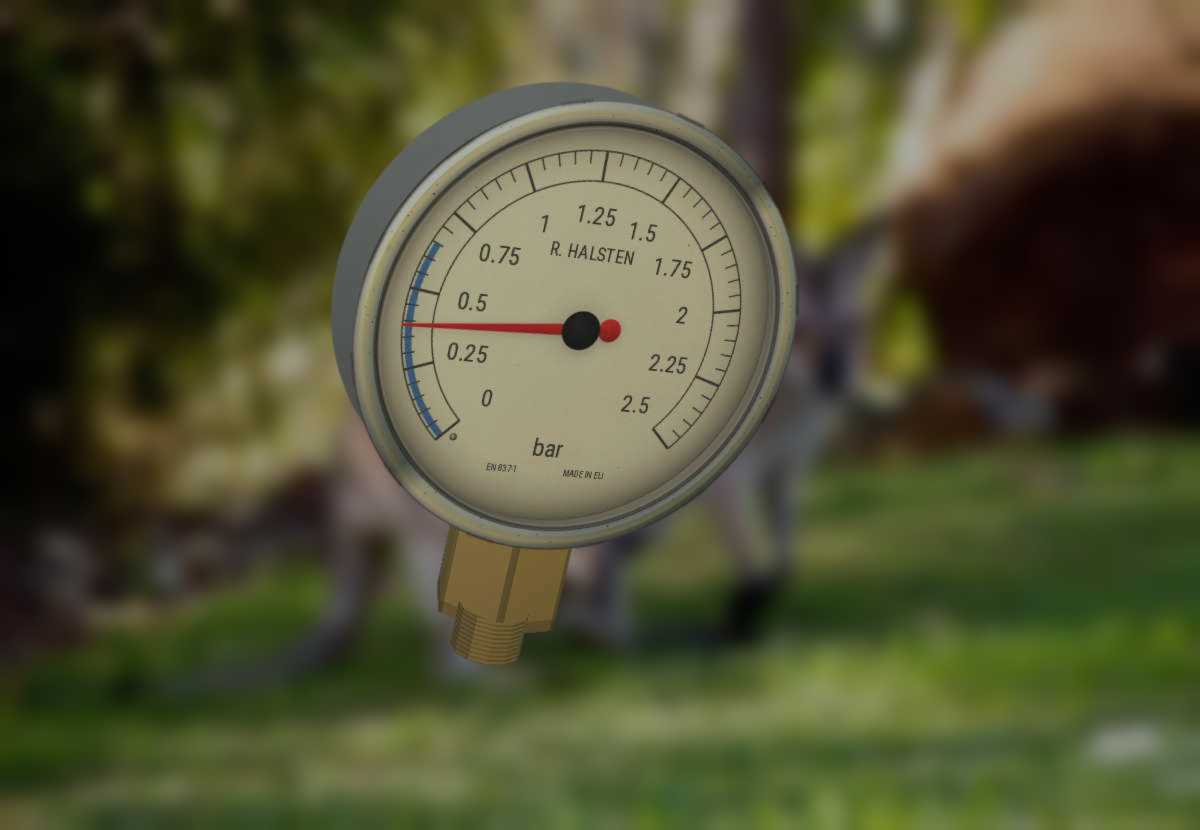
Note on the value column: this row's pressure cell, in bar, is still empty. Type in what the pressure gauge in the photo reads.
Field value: 0.4 bar
